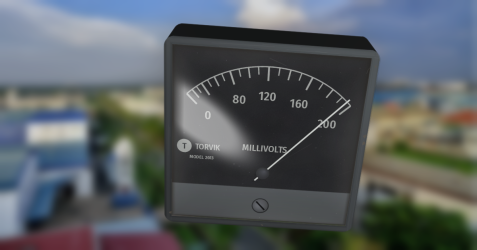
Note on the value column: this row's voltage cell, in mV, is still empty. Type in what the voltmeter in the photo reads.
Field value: 195 mV
